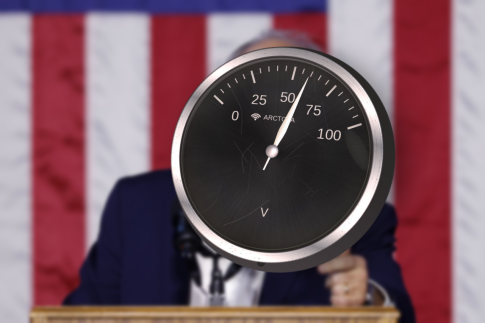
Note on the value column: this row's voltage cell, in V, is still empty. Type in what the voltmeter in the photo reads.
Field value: 60 V
